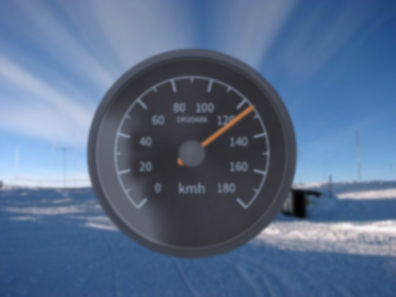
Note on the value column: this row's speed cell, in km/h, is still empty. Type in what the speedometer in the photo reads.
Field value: 125 km/h
